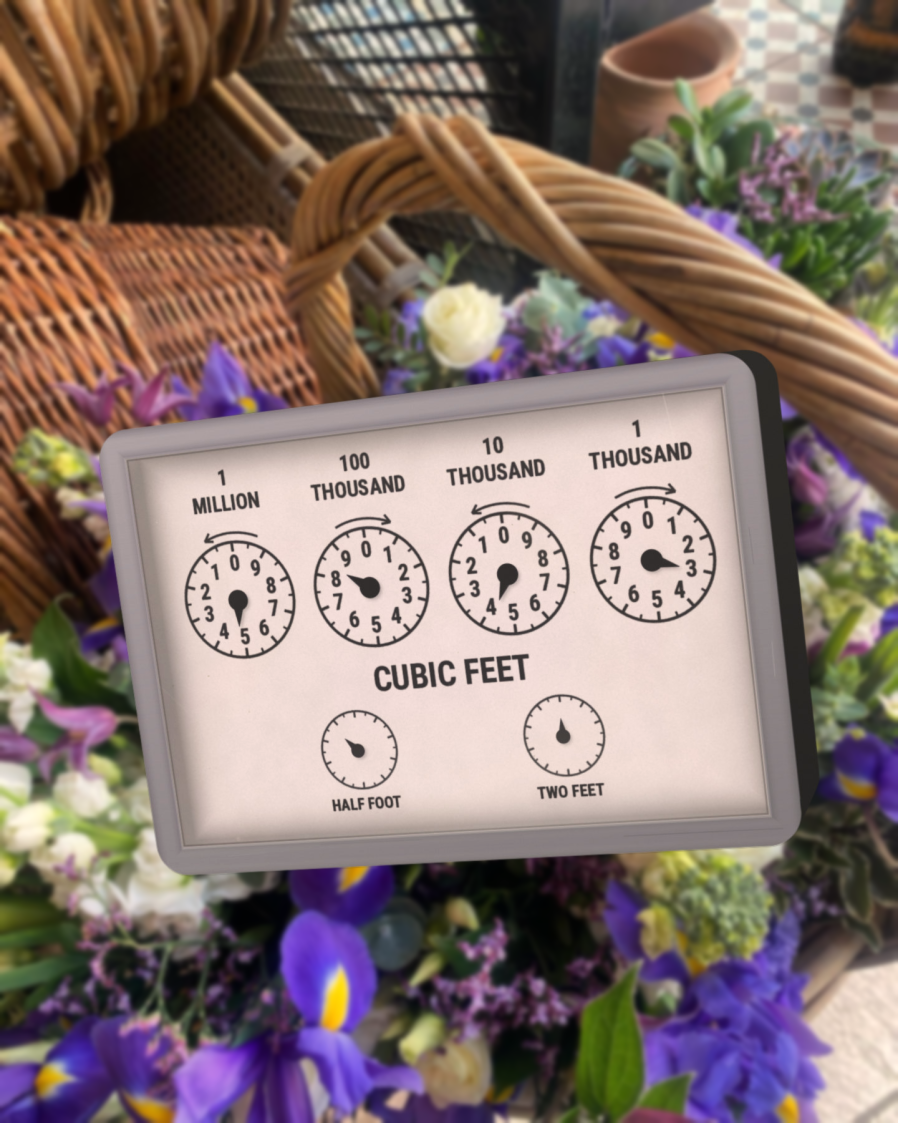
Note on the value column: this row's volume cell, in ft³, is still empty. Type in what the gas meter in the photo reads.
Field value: 484300 ft³
